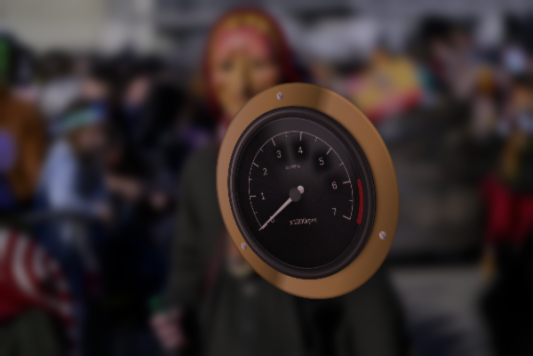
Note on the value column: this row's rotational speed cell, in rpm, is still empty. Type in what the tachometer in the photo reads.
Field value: 0 rpm
